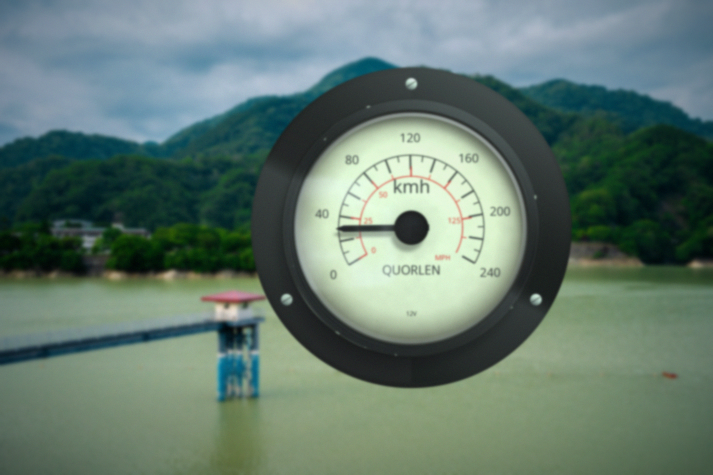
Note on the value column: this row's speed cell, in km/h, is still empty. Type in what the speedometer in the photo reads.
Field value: 30 km/h
